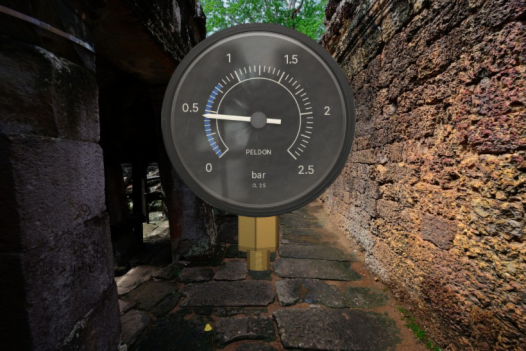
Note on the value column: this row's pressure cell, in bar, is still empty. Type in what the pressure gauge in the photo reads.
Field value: 0.45 bar
